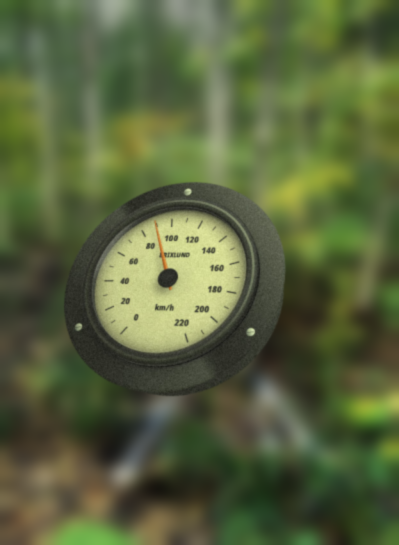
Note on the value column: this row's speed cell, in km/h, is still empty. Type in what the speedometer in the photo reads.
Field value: 90 km/h
